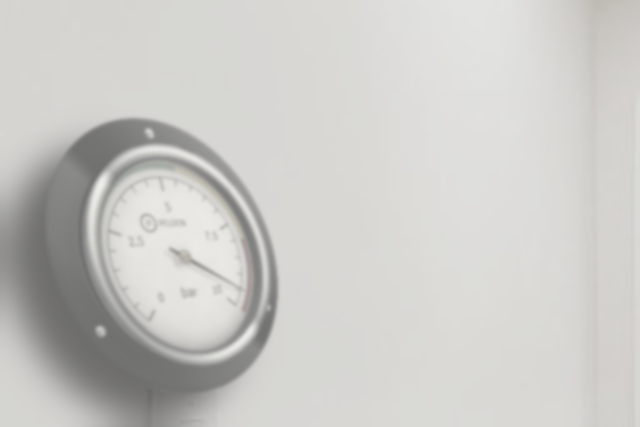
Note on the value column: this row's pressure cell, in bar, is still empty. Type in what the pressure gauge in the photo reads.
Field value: 9.5 bar
